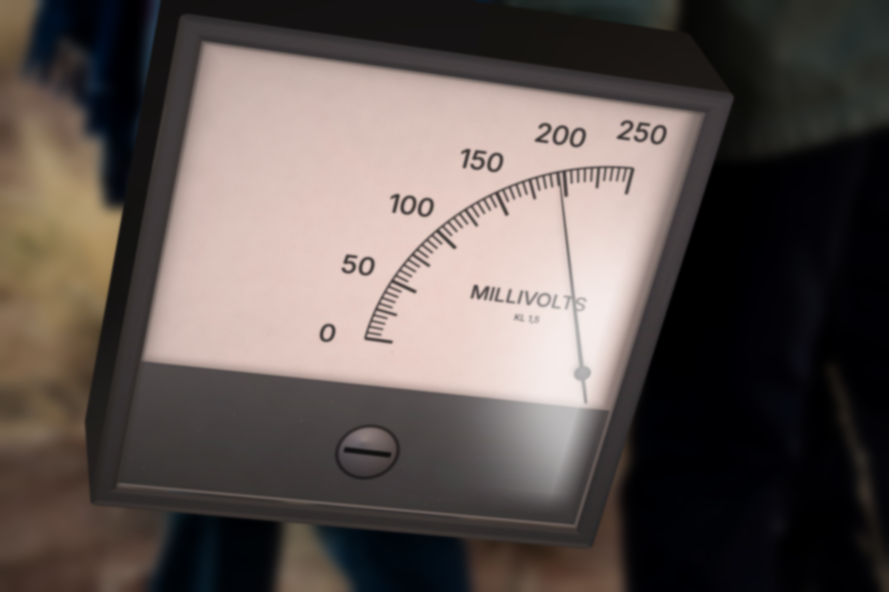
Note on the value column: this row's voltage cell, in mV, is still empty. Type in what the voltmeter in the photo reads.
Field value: 195 mV
